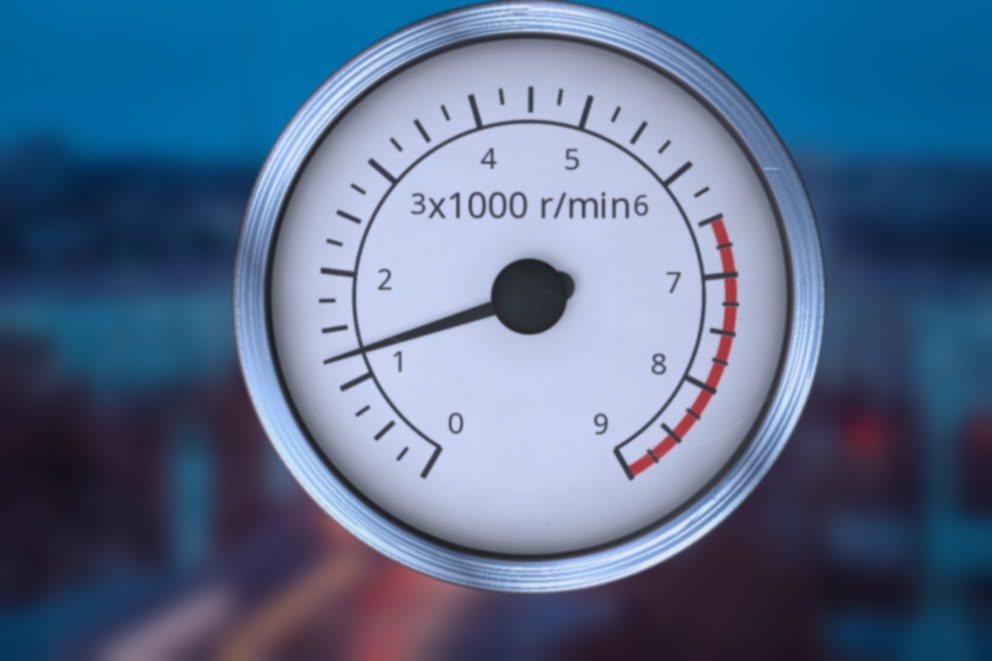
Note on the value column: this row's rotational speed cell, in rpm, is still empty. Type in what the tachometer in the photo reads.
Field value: 1250 rpm
